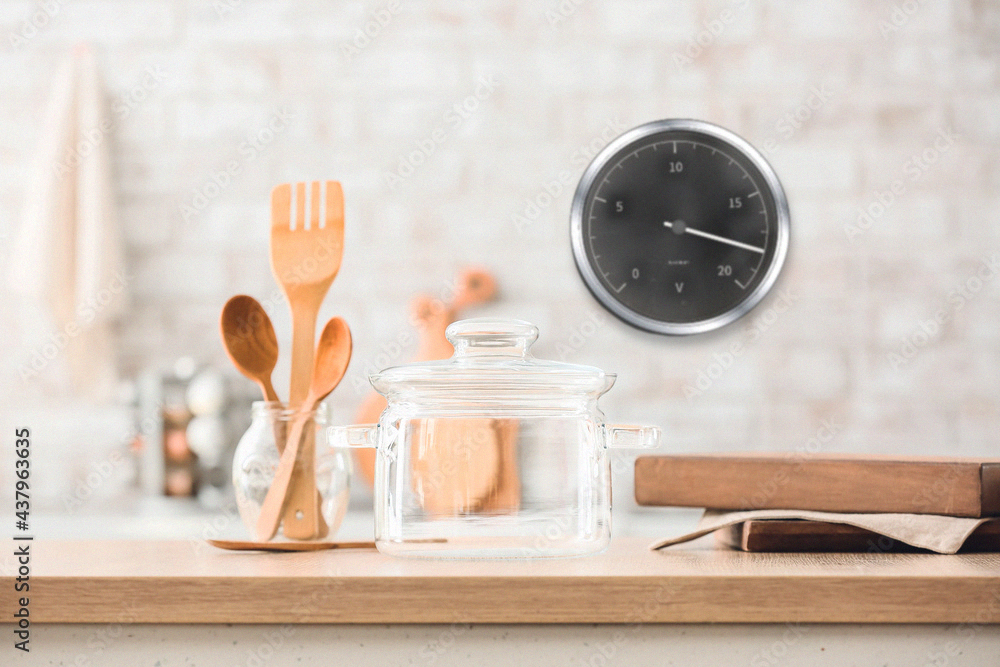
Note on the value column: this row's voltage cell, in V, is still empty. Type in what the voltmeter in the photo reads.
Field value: 18 V
